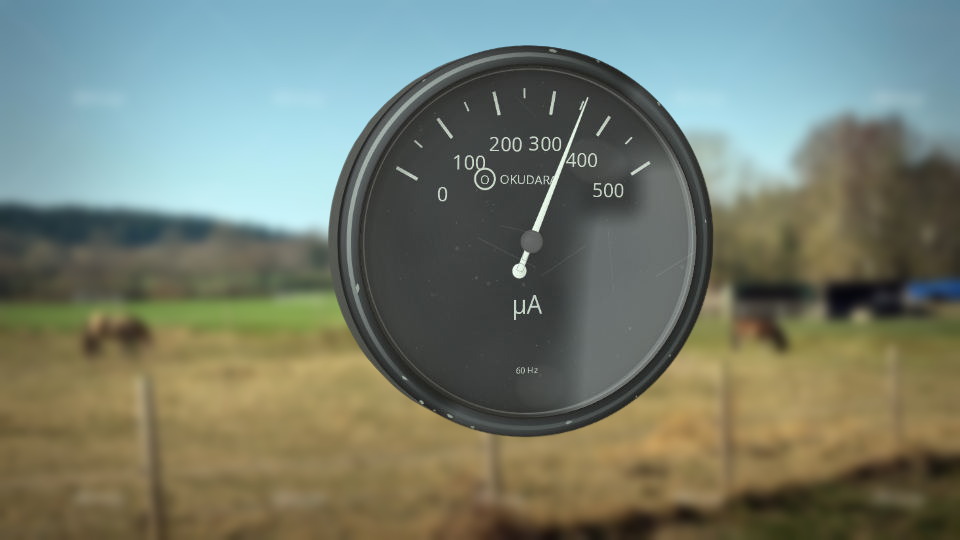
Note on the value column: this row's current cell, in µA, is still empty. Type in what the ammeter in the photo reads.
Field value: 350 µA
